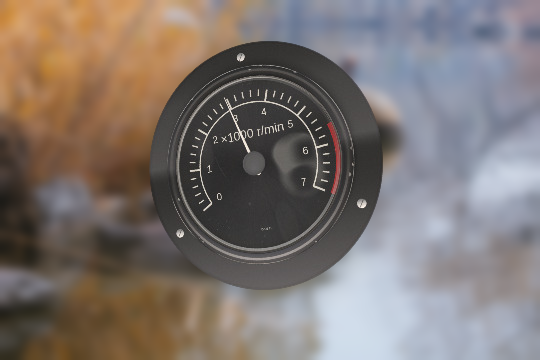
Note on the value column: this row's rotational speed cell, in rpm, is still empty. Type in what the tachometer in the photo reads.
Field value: 3000 rpm
